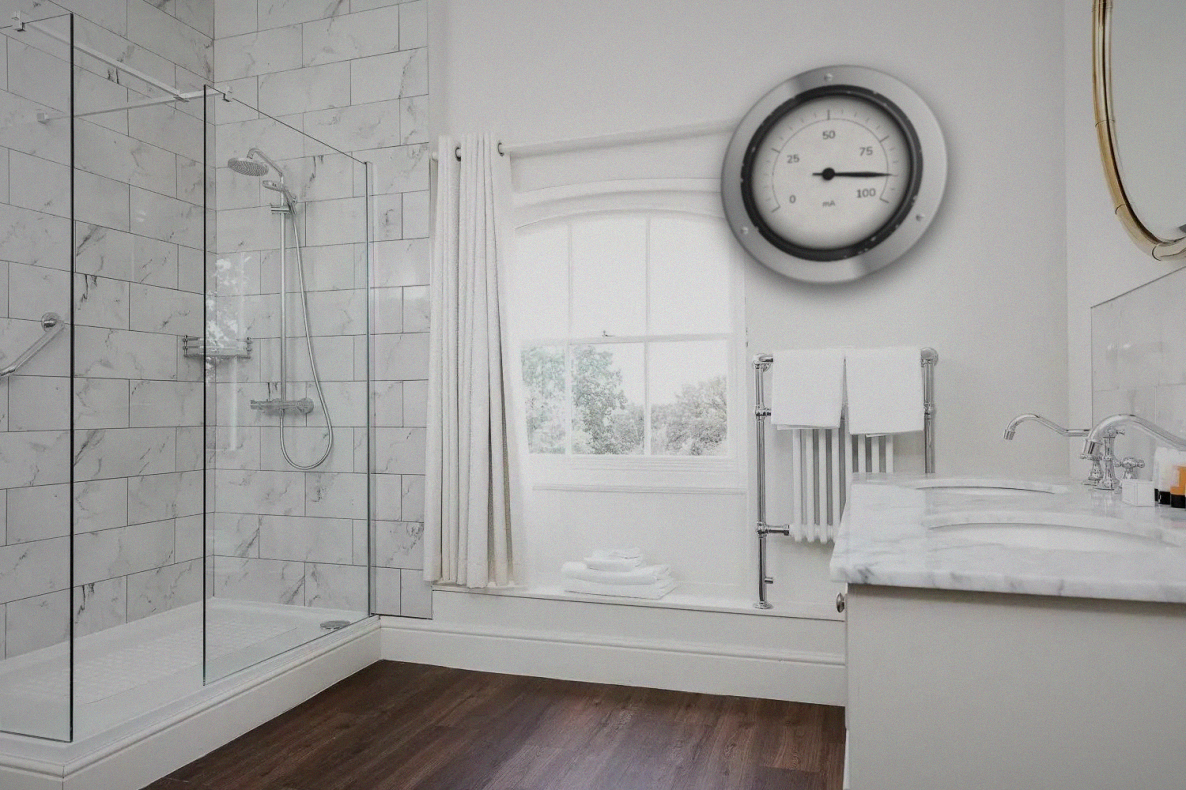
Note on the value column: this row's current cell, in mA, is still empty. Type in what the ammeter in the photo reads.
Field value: 90 mA
